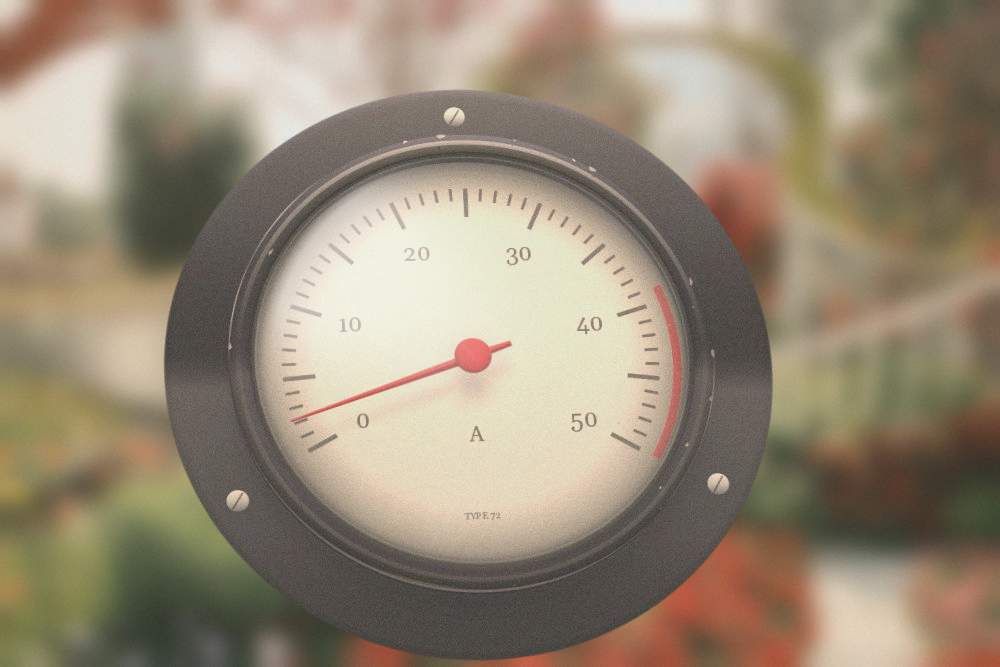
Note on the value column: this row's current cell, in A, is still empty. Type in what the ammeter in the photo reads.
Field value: 2 A
